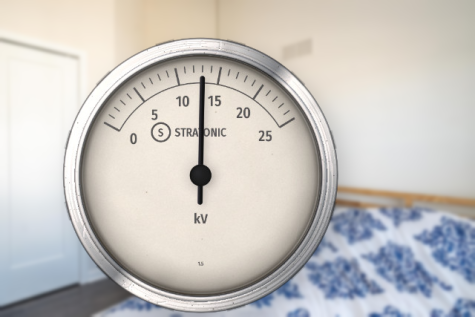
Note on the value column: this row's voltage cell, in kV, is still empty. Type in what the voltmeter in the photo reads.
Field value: 13 kV
